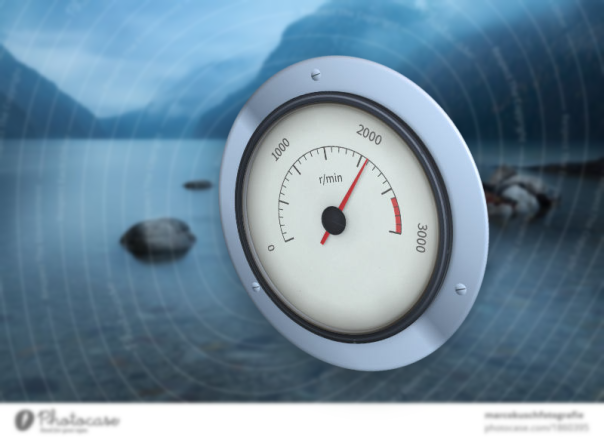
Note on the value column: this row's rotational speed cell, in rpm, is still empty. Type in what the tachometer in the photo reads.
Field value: 2100 rpm
